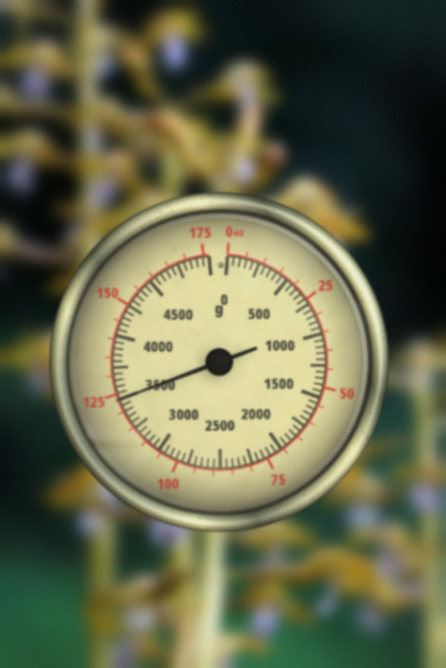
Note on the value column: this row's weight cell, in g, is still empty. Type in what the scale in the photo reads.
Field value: 3500 g
